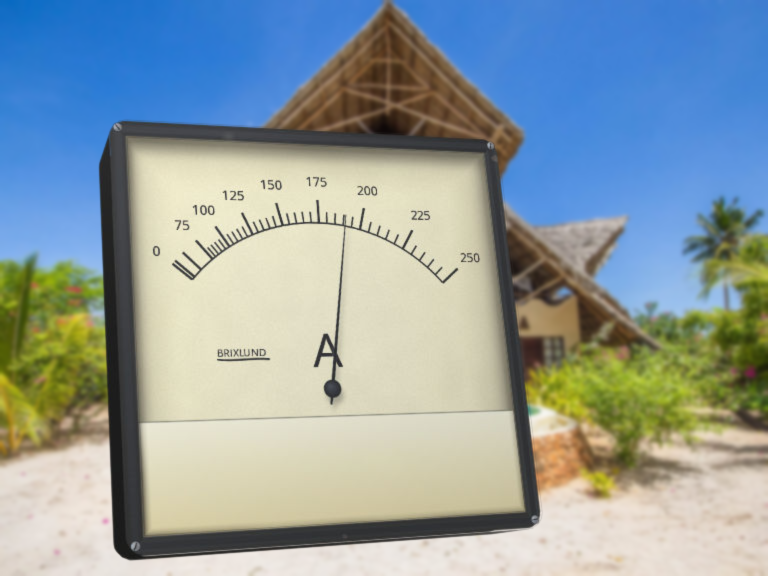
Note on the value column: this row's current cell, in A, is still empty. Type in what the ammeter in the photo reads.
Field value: 190 A
